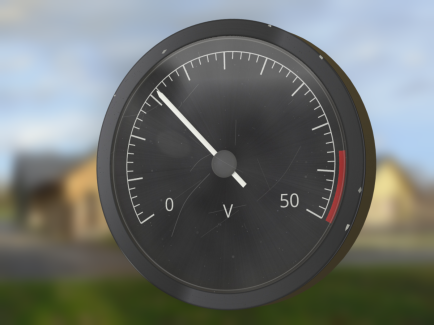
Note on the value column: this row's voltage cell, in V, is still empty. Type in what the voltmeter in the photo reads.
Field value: 16 V
